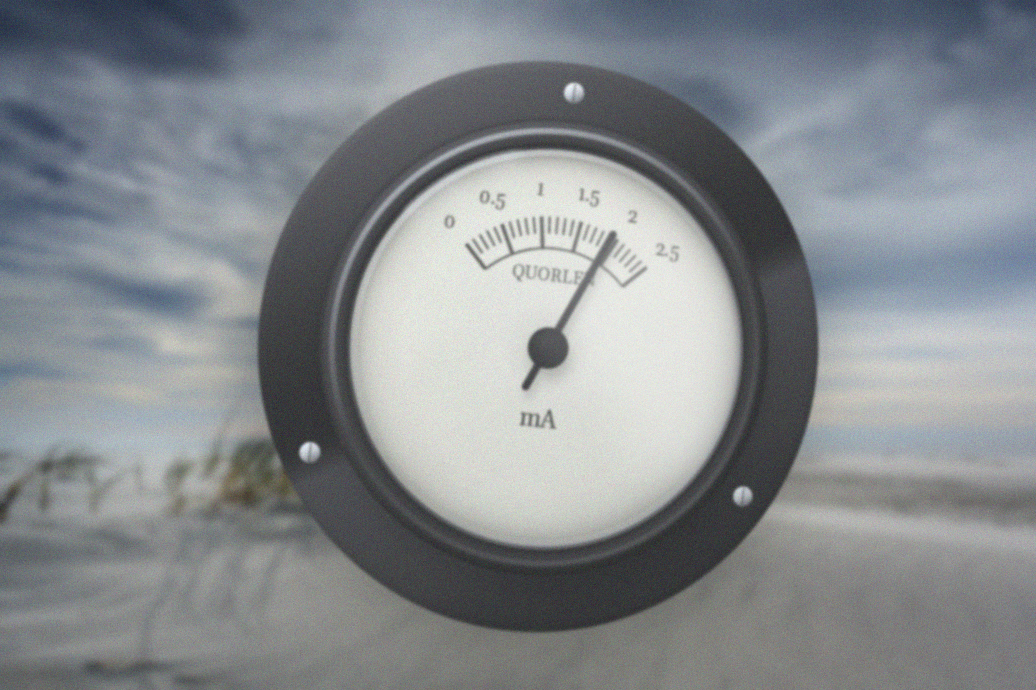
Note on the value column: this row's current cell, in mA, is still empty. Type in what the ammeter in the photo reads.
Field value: 1.9 mA
